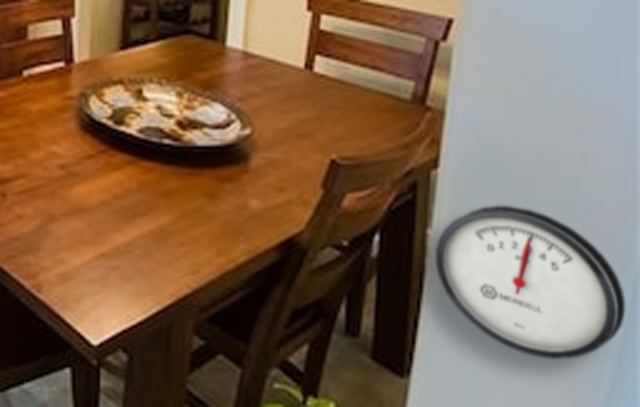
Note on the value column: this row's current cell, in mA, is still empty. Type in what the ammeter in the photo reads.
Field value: 3 mA
